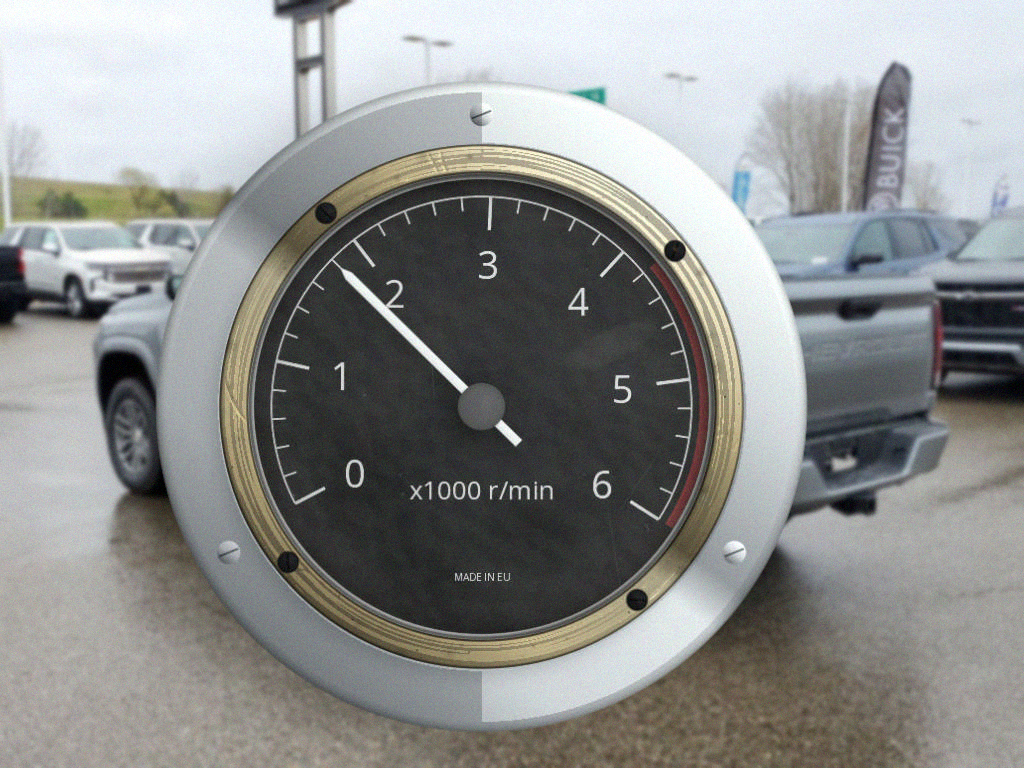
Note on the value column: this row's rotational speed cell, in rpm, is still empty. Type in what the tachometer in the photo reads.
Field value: 1800 rpm
